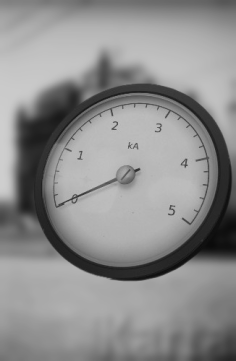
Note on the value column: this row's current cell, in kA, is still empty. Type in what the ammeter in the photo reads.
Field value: 0 kA
